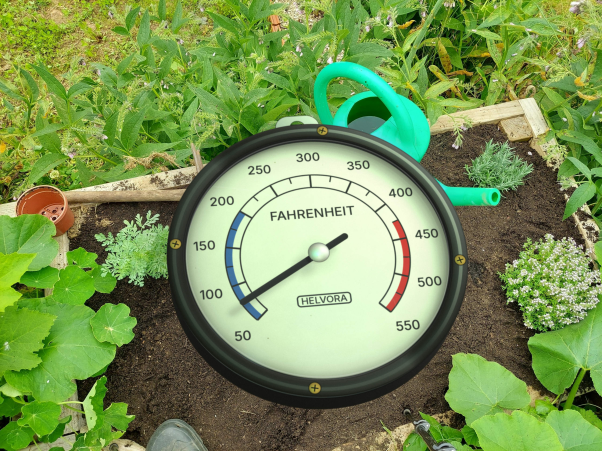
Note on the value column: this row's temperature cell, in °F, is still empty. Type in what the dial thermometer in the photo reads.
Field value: 75 °F
